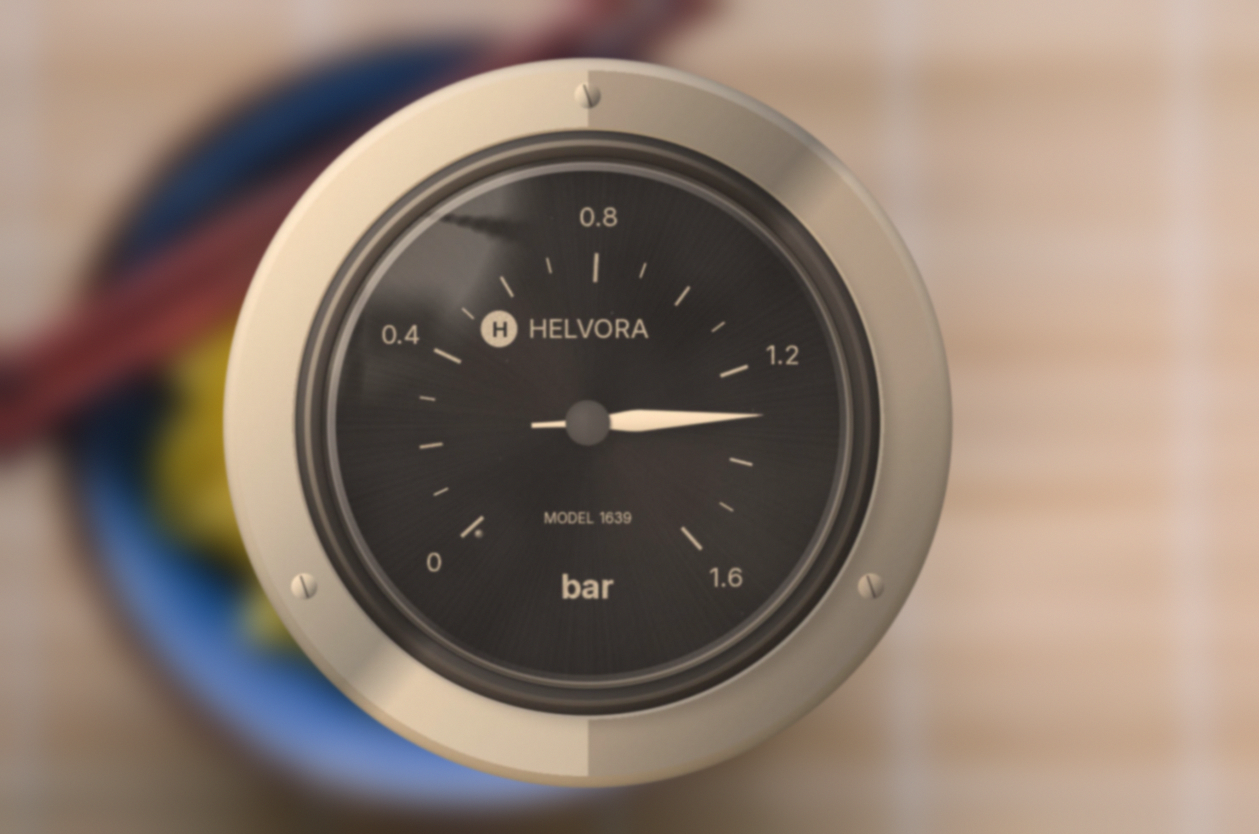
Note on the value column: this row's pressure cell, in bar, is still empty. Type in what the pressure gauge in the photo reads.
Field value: 1.3 bar
